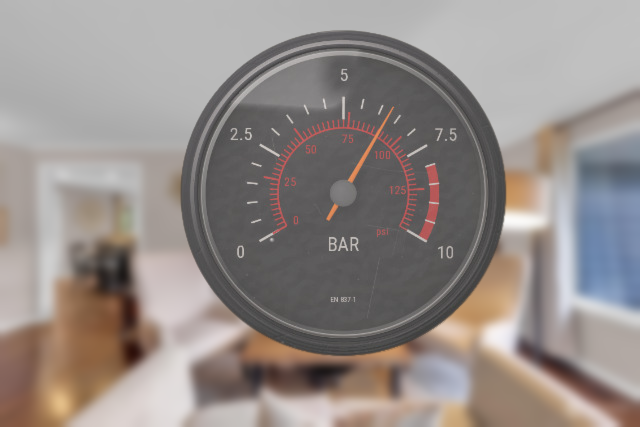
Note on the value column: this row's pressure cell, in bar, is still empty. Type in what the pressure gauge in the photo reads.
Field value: 6.25 bar
